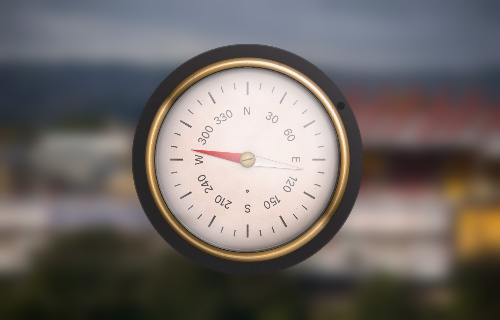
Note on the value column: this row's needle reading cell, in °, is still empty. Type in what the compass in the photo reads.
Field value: 280 °
